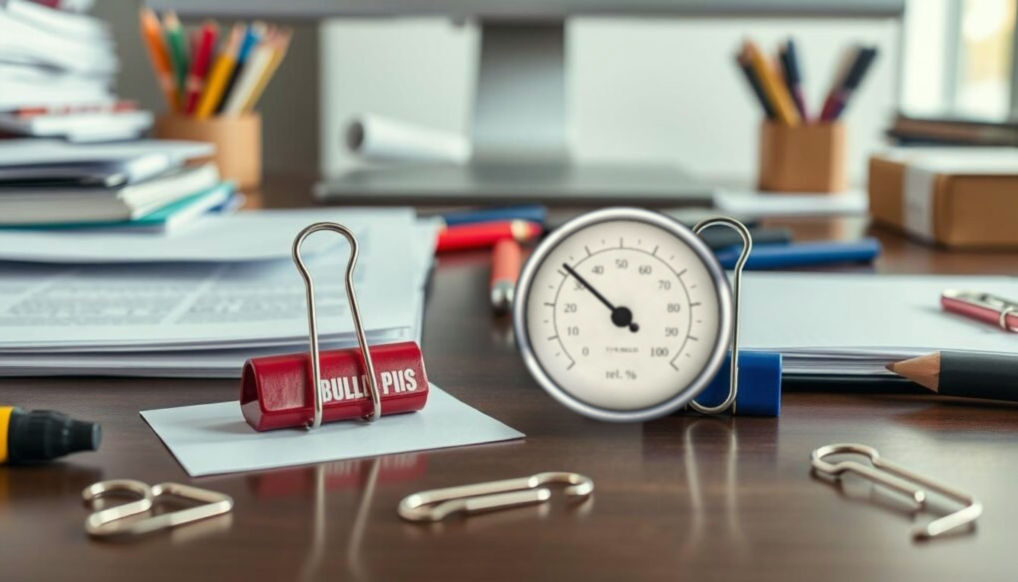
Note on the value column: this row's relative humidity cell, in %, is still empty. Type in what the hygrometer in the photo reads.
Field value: 32.5 %
